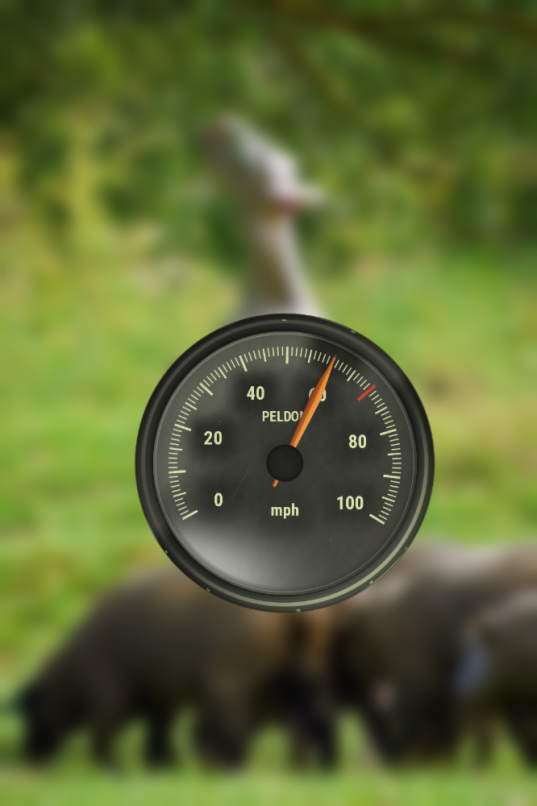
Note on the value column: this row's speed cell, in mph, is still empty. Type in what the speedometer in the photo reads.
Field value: 60 mph
